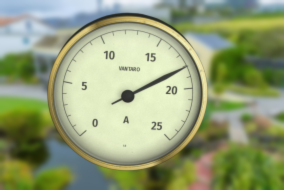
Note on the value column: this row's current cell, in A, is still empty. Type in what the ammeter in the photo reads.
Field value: 18 A
